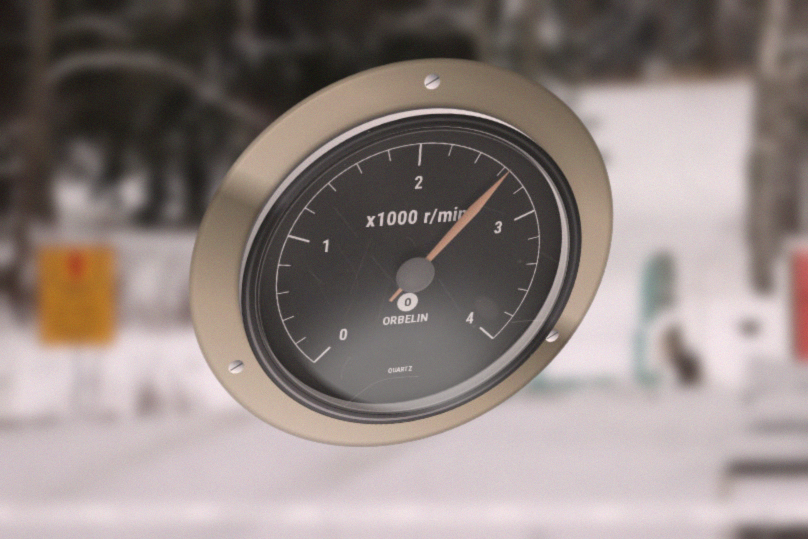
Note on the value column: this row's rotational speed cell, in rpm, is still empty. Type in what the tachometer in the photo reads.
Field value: 2600 rpm
